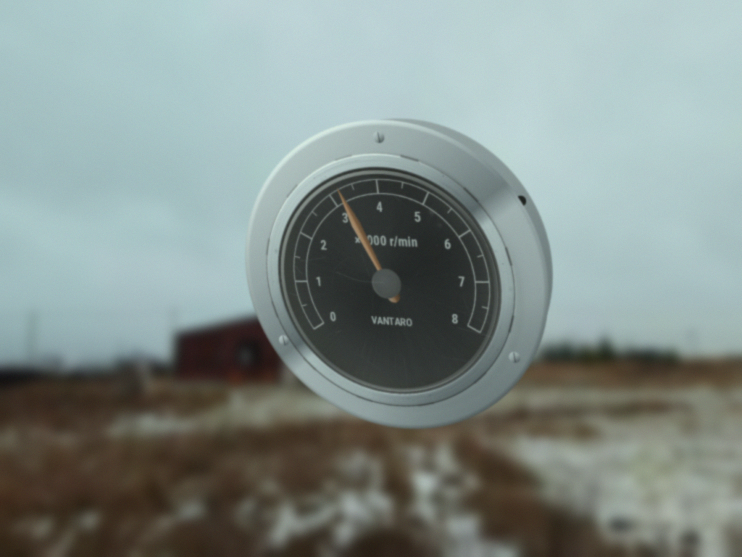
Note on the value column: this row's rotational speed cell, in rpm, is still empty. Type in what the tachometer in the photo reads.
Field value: 3250 rpm
